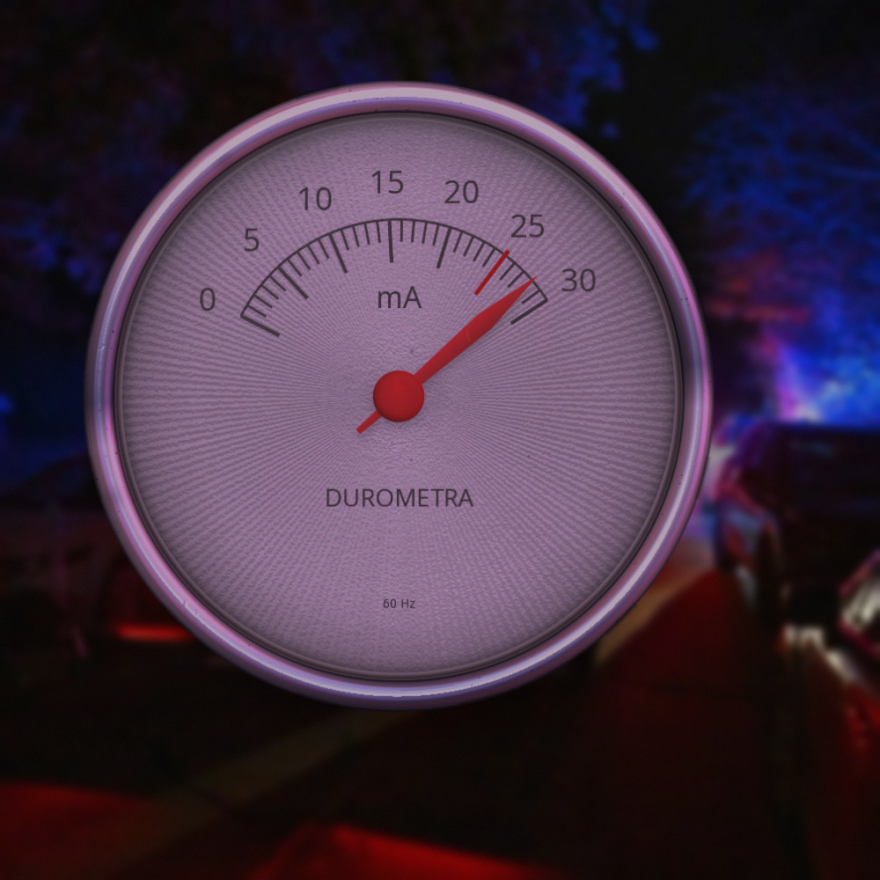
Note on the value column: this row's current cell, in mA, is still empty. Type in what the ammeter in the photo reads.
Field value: 28 mA
